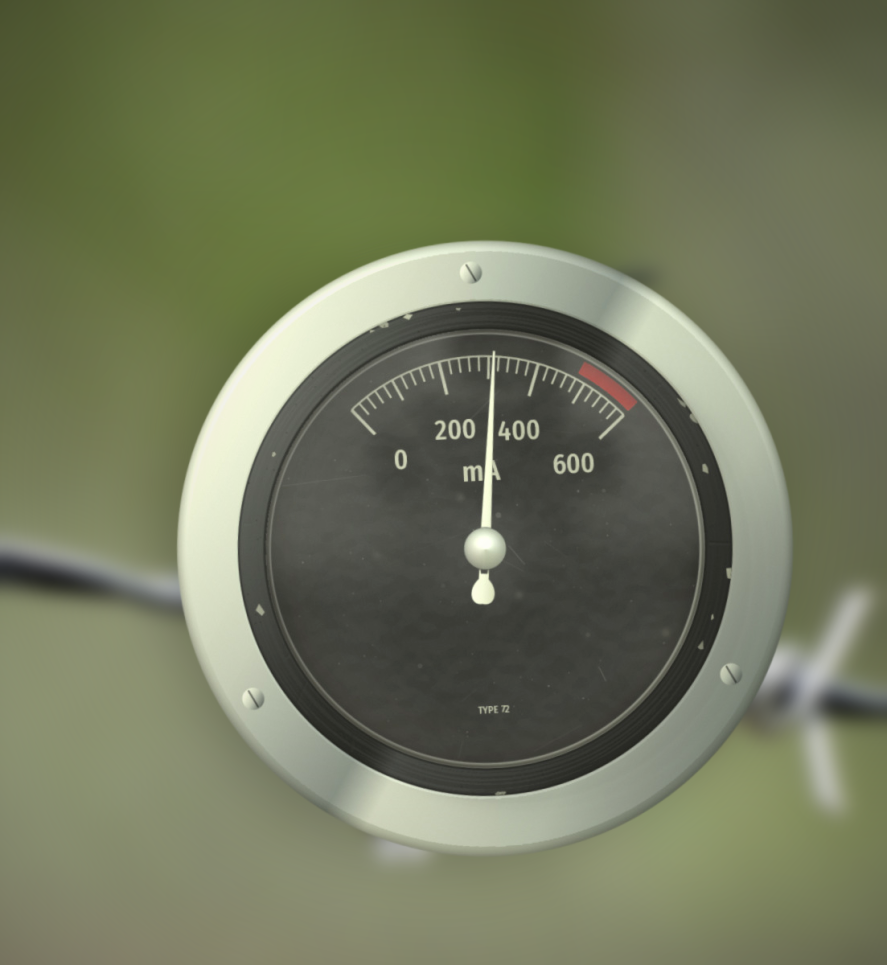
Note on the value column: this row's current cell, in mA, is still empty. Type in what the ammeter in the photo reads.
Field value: 310 mA
